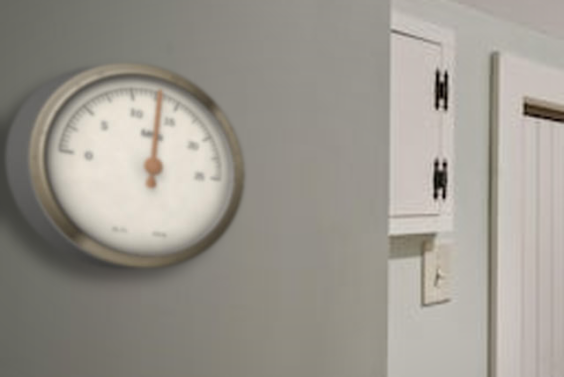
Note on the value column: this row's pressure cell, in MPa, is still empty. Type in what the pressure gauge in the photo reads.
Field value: 12.5 MPa
